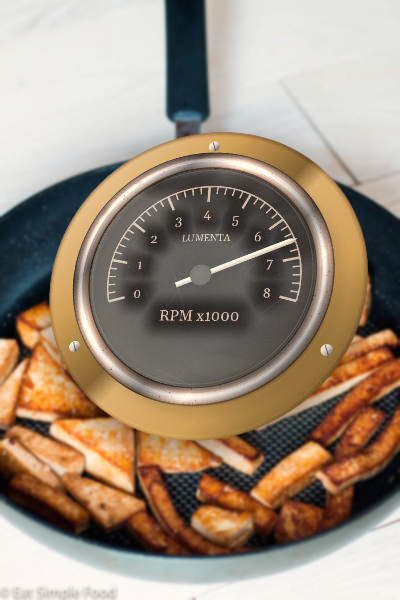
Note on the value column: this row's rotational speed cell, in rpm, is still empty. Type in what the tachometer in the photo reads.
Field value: 6600 rpm
